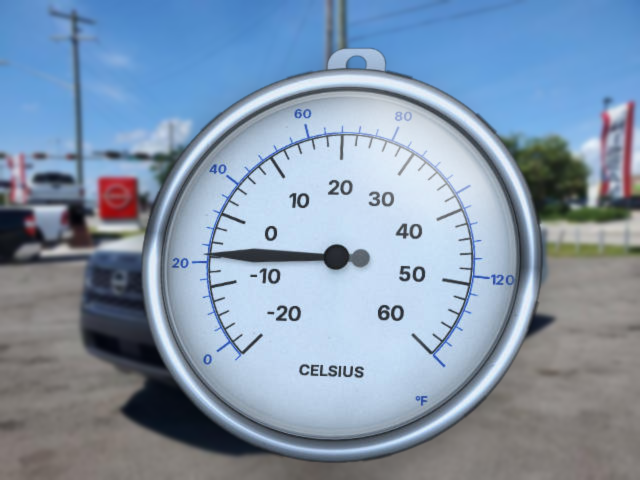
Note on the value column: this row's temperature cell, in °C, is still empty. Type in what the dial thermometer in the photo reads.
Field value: -6 °C
